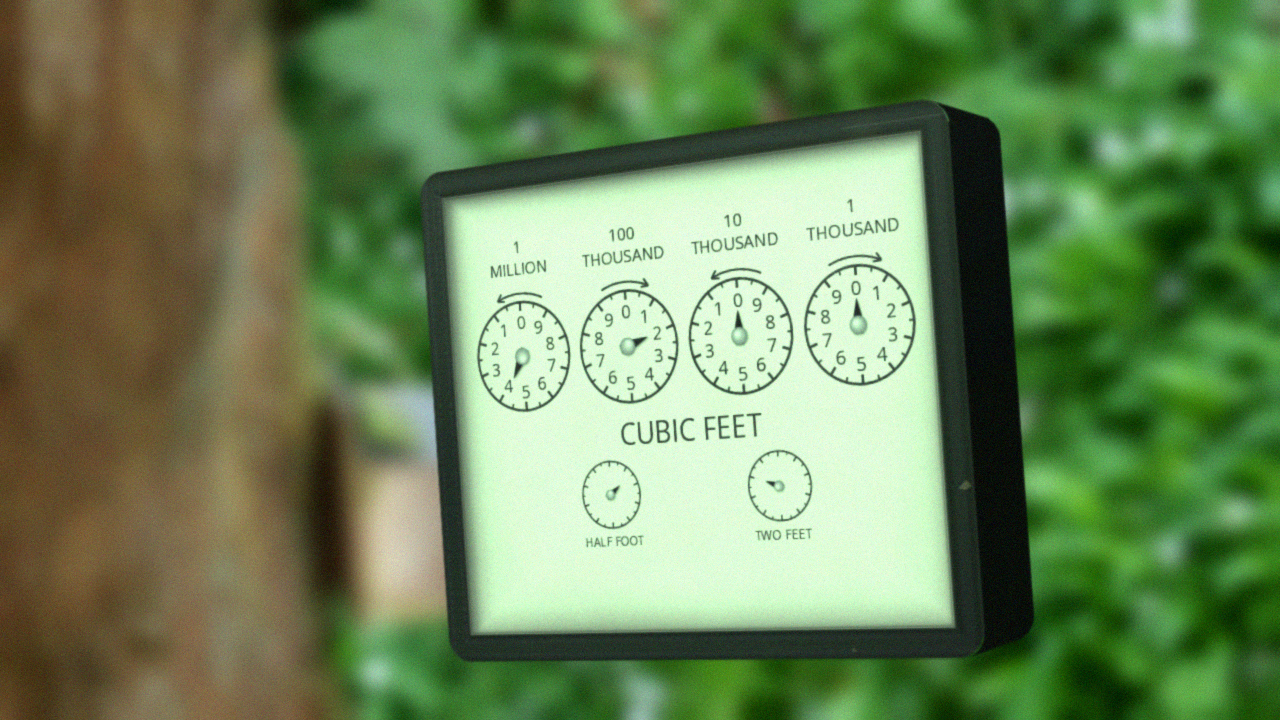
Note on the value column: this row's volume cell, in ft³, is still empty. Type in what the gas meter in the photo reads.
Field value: 420000 ft³
